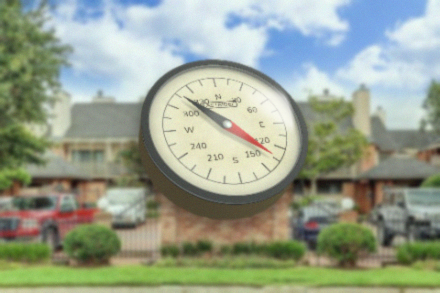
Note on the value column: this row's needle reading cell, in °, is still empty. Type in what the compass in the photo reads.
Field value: 135 °
